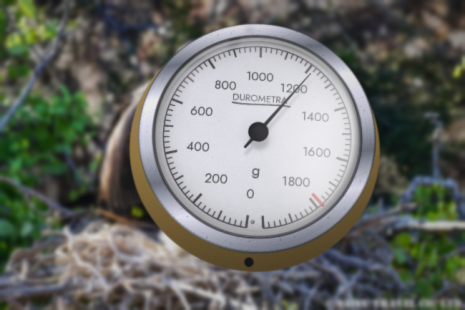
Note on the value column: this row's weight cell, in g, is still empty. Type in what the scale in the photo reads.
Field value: 1220 g
